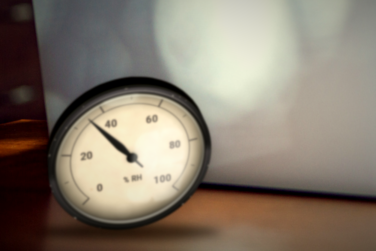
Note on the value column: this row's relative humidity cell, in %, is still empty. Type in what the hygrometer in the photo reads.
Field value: 35 %
